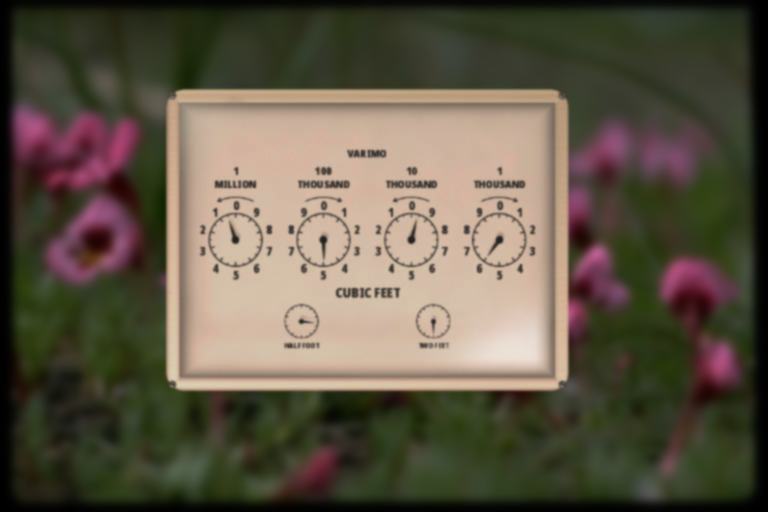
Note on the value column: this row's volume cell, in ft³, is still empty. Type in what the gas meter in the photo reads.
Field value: 49600 ft³
